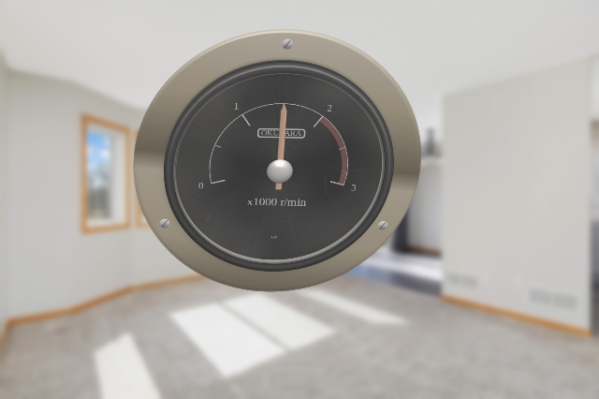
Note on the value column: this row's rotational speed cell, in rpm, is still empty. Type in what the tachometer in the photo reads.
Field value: 1500 rpm
